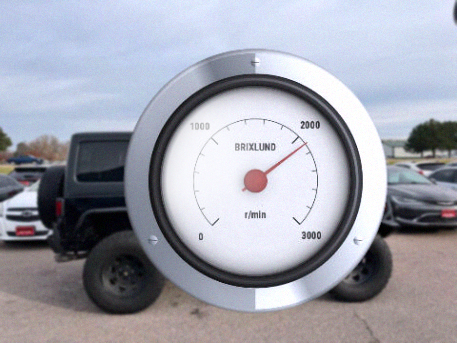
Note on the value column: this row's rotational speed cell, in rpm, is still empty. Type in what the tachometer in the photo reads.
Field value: 2100 rpm
